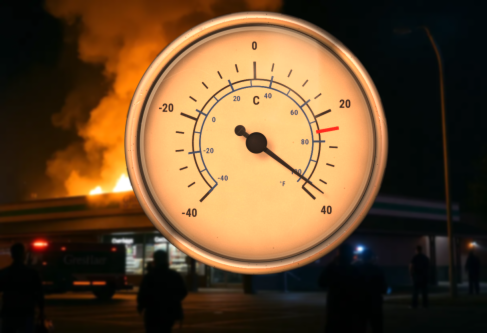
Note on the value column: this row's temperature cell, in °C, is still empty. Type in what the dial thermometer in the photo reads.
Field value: 38 °C
